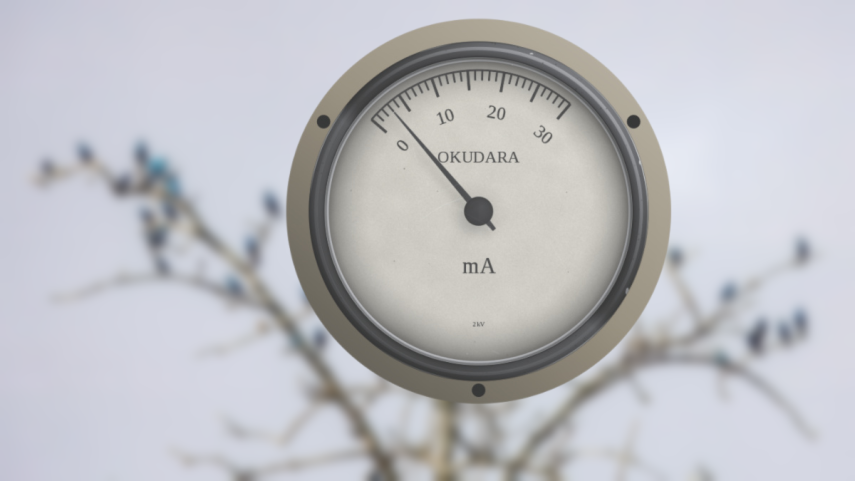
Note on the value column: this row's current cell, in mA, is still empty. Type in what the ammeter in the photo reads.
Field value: 3 mA
